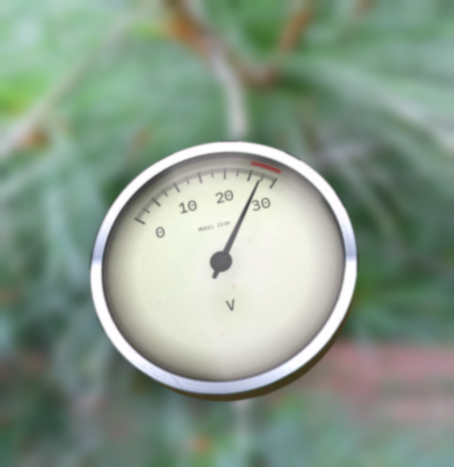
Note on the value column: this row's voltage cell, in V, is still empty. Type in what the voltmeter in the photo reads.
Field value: 27.5 V
